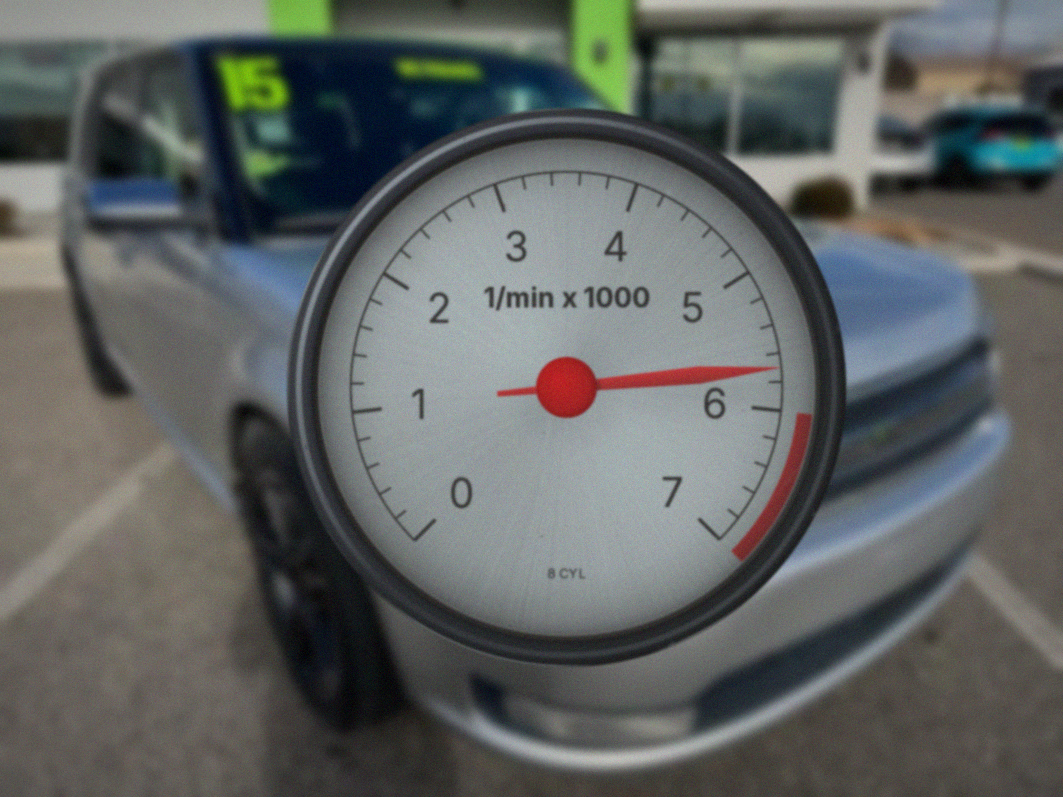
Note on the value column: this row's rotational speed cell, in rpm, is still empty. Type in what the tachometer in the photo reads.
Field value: 5700 rpm
